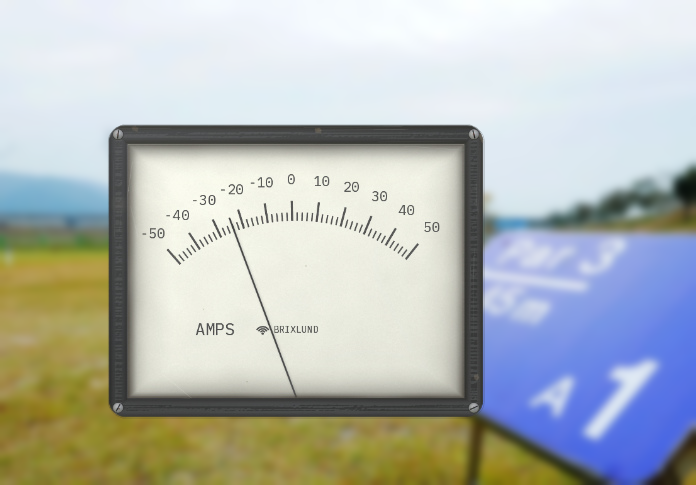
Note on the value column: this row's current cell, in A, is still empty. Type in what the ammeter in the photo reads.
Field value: -24 A
